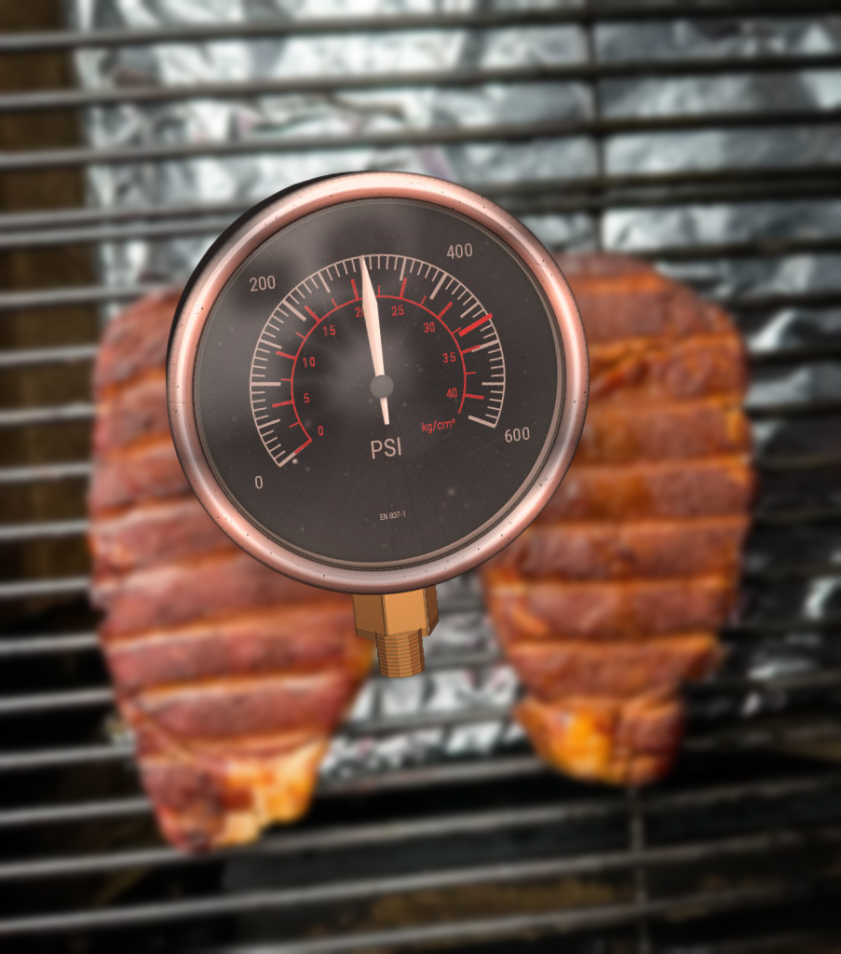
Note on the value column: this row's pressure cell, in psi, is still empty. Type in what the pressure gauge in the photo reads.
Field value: 300 psi
